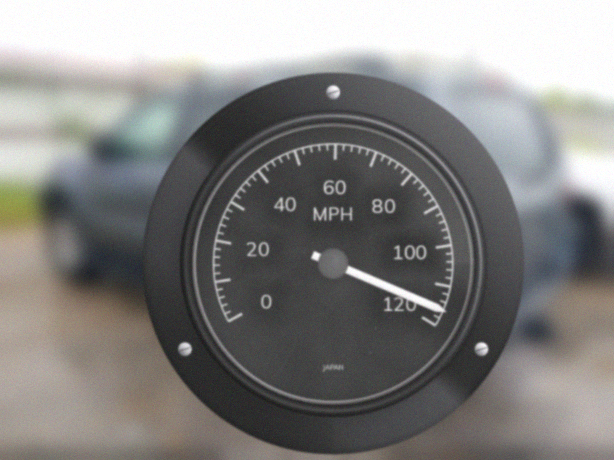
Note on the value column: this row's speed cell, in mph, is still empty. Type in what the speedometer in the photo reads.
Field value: 116 mph
